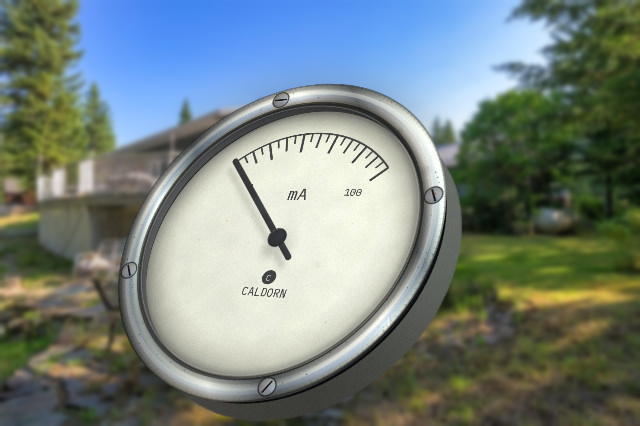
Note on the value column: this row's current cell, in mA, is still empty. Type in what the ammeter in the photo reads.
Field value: 0 mA
